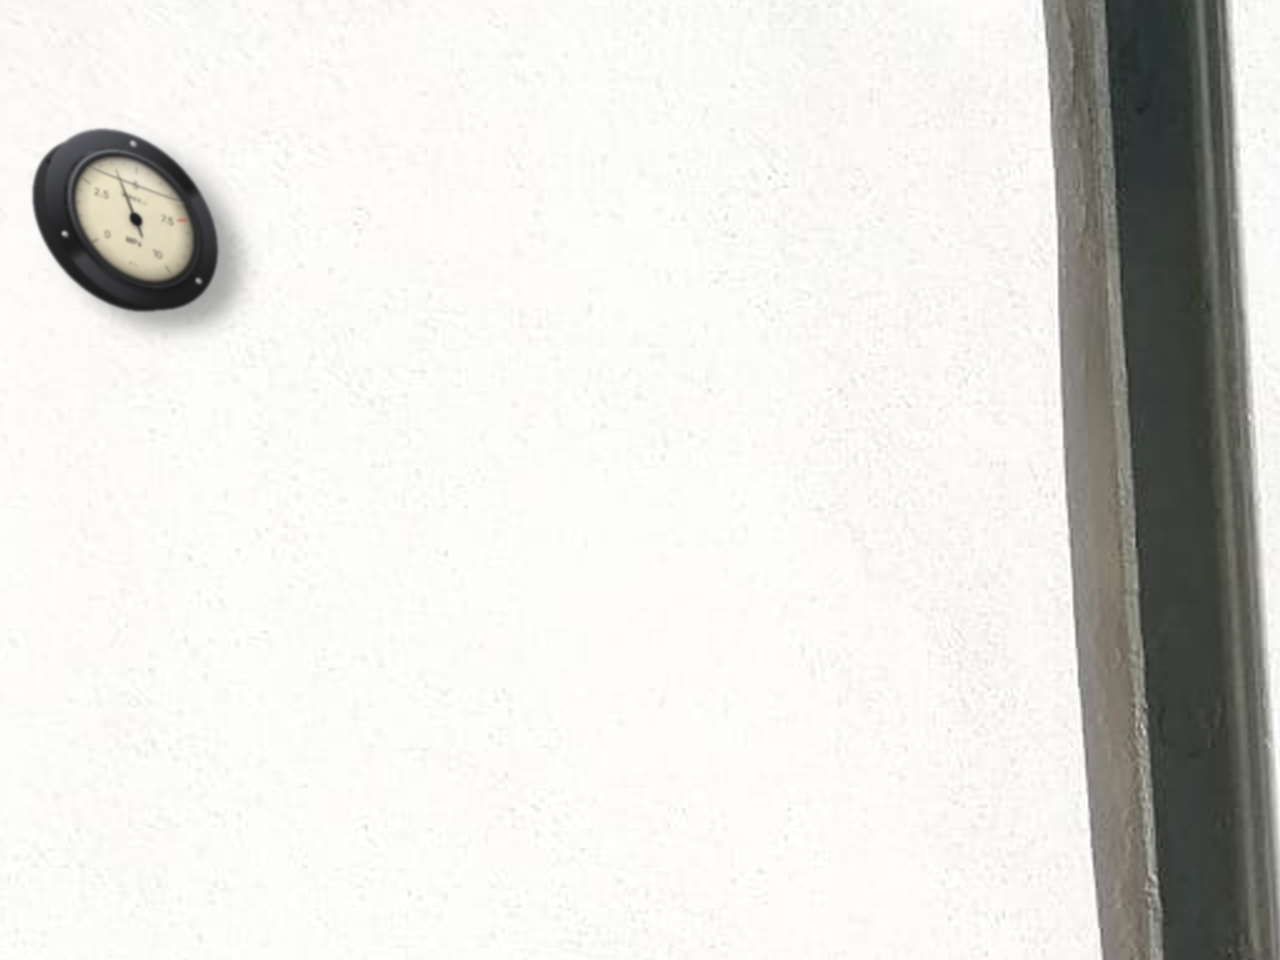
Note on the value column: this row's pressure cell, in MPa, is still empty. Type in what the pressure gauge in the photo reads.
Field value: 4 MPa
